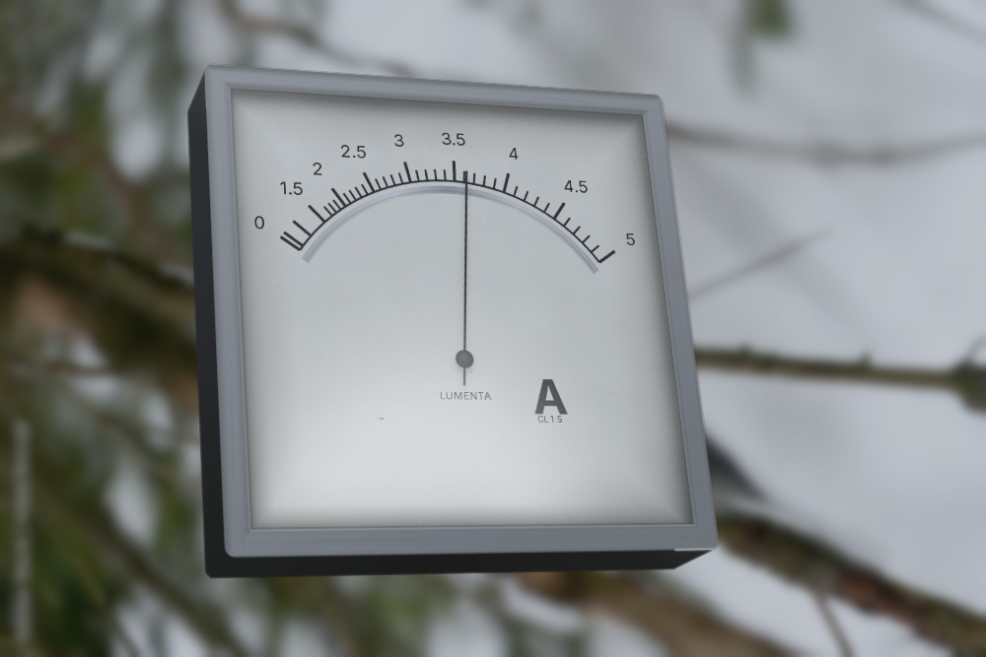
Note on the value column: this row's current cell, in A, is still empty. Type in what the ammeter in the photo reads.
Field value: 3.6 A
